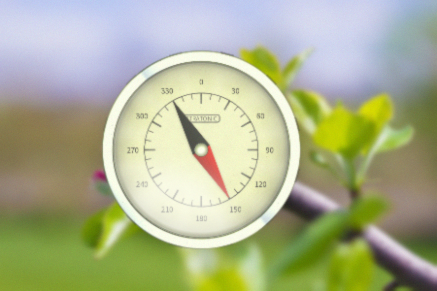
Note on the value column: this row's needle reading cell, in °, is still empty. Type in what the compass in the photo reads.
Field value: 150 °
